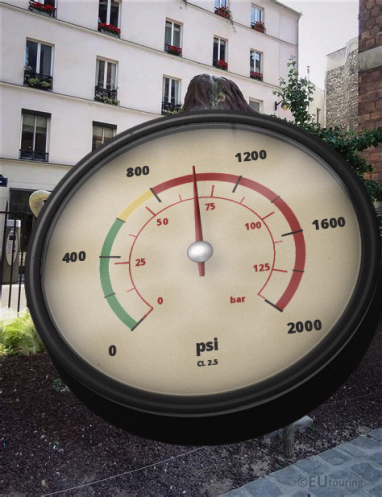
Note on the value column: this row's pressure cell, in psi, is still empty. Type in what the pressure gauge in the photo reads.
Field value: 1000 psi
